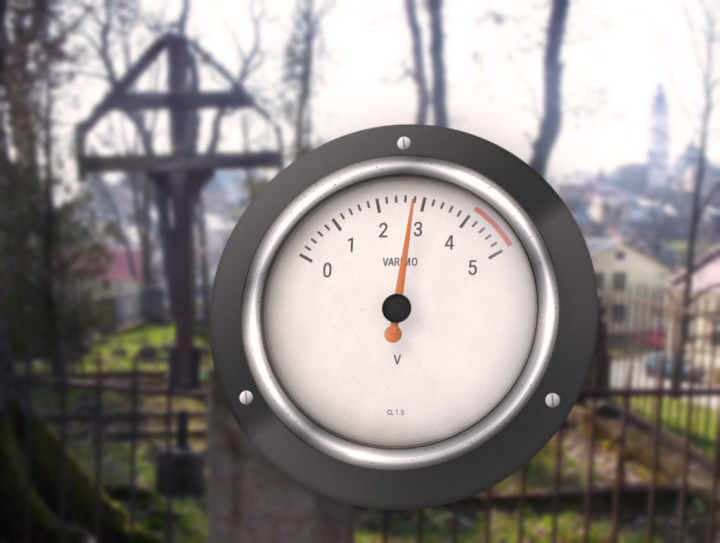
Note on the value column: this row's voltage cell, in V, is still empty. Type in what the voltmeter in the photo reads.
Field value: 2.8 V
